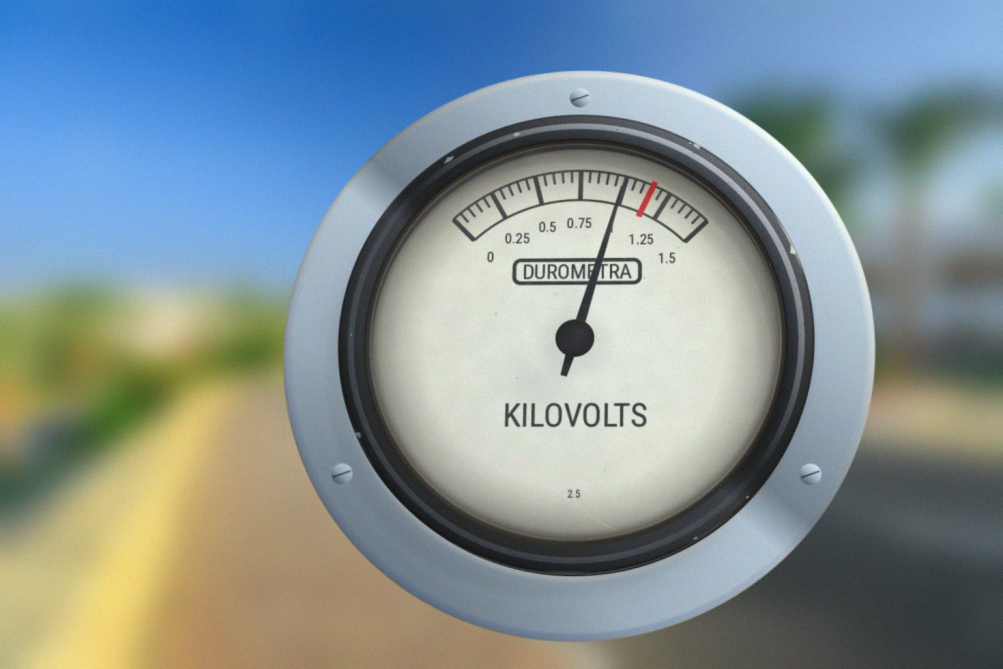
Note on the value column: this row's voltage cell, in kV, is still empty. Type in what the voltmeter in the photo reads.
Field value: 1 kV
